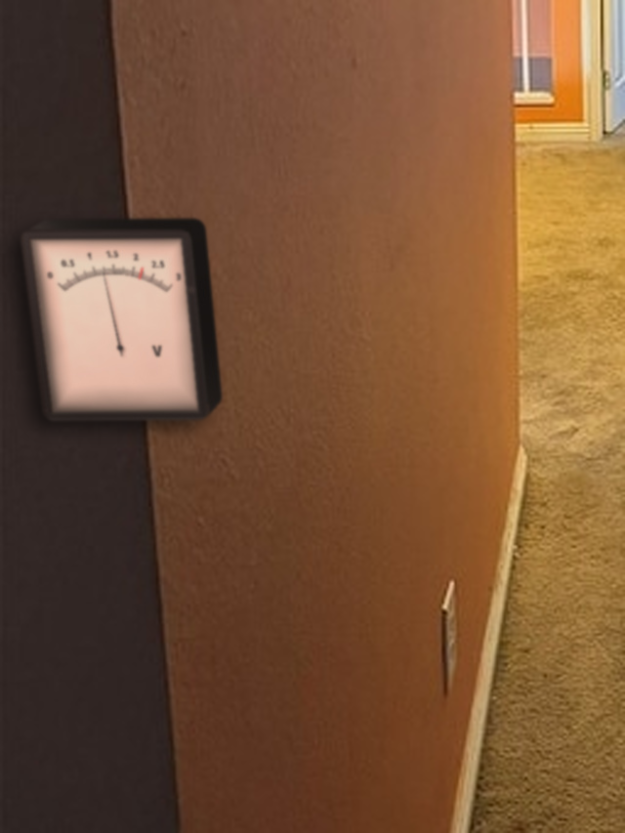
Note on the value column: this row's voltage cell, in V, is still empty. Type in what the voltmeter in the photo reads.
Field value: 1.25 V
